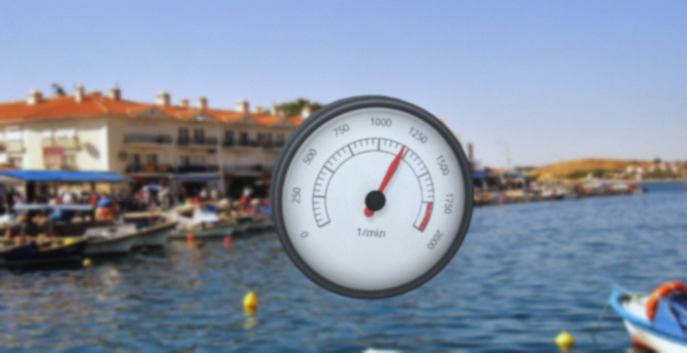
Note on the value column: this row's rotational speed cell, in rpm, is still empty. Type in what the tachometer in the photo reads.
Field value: 1200 rpm
